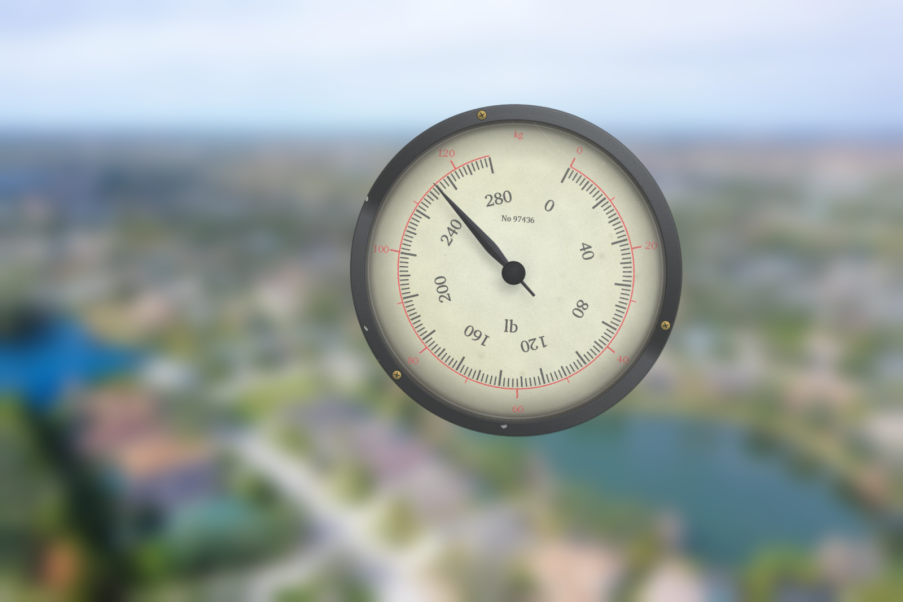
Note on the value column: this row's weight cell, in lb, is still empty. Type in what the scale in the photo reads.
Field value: 254 lb
